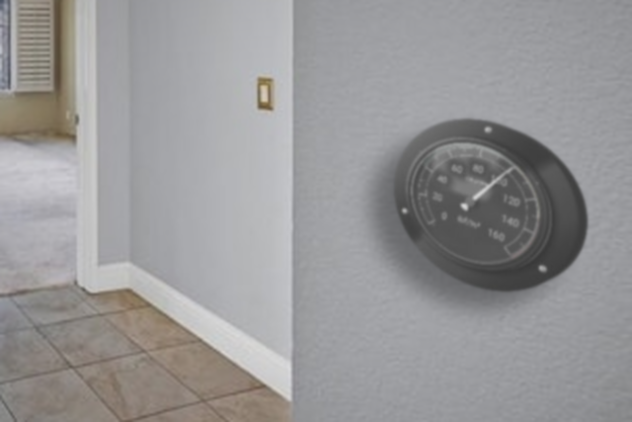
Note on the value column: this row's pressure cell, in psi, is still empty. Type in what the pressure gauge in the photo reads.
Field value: 100 psi
